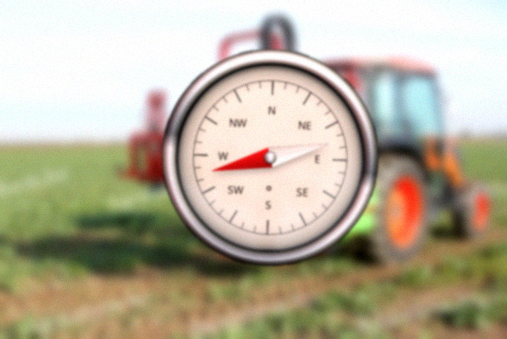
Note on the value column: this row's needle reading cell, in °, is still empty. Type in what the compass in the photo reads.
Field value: 255 °
